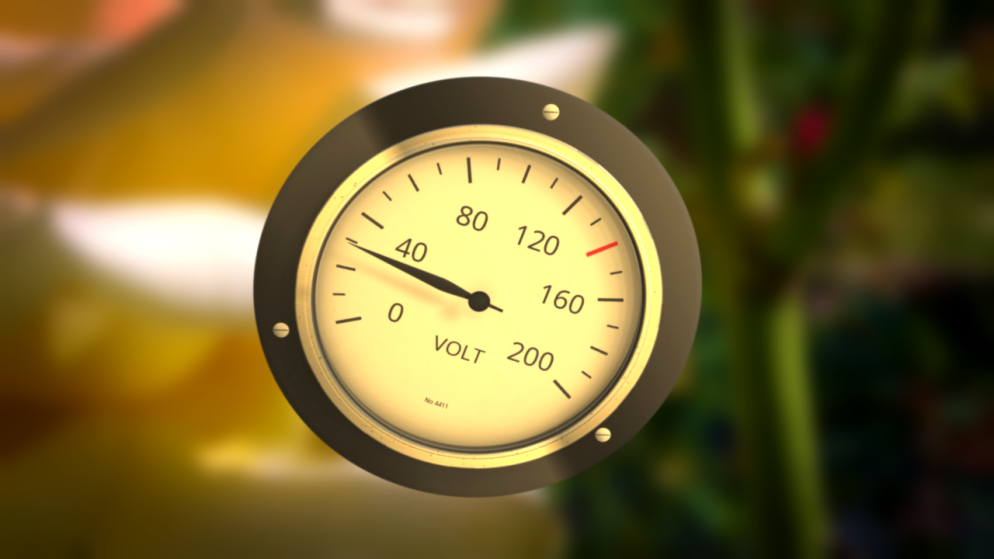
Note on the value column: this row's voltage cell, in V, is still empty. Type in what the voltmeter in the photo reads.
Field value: 30 V
